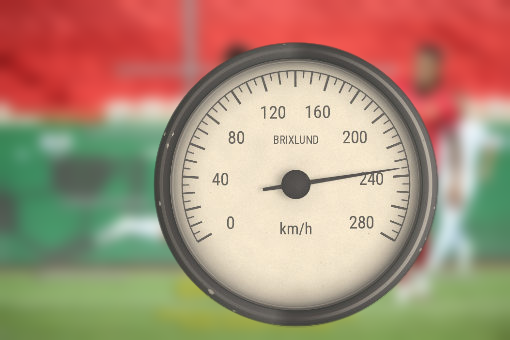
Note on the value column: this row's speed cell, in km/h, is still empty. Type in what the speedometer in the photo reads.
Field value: 235 km/h
